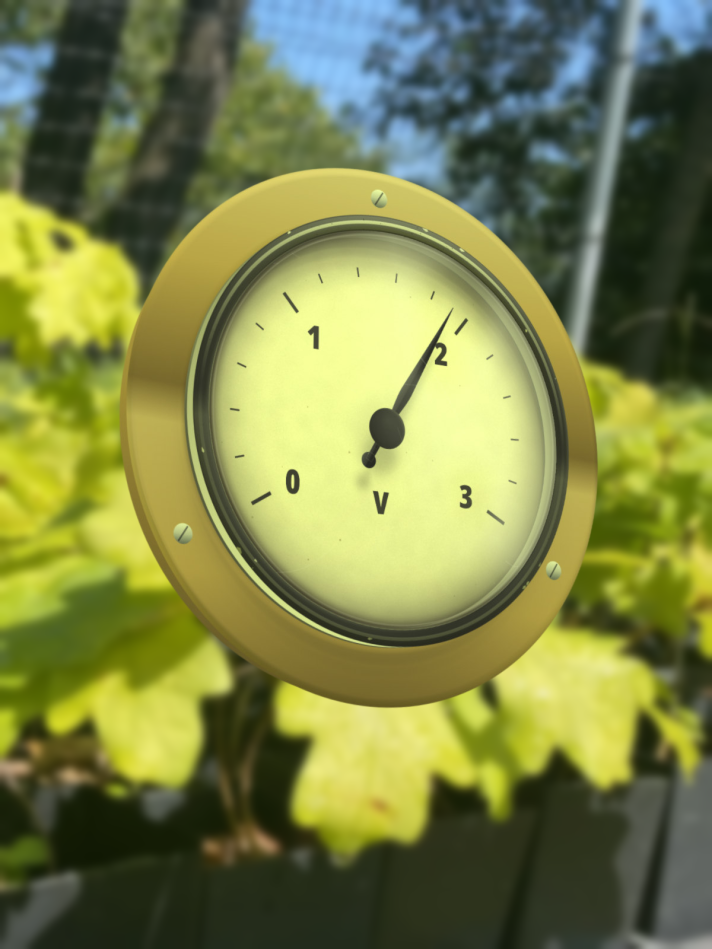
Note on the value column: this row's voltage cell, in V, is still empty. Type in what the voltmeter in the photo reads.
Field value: 1.9 V
